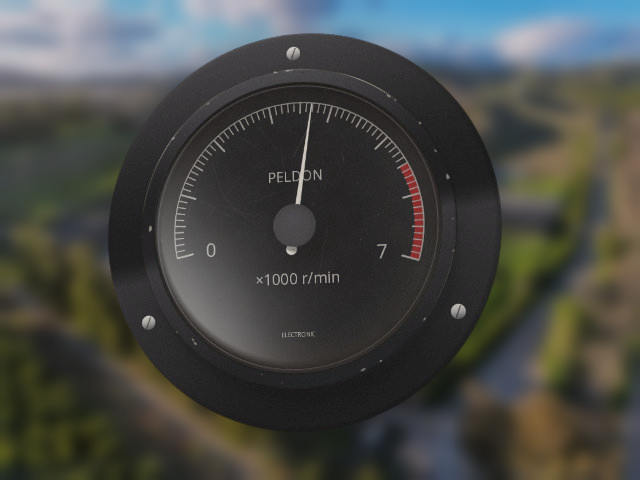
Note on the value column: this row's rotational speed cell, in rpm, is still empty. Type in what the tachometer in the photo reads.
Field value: 3700 rpm
